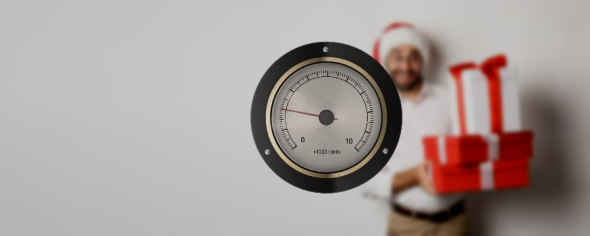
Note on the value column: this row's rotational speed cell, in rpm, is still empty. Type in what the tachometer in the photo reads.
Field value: 2000 rpm
